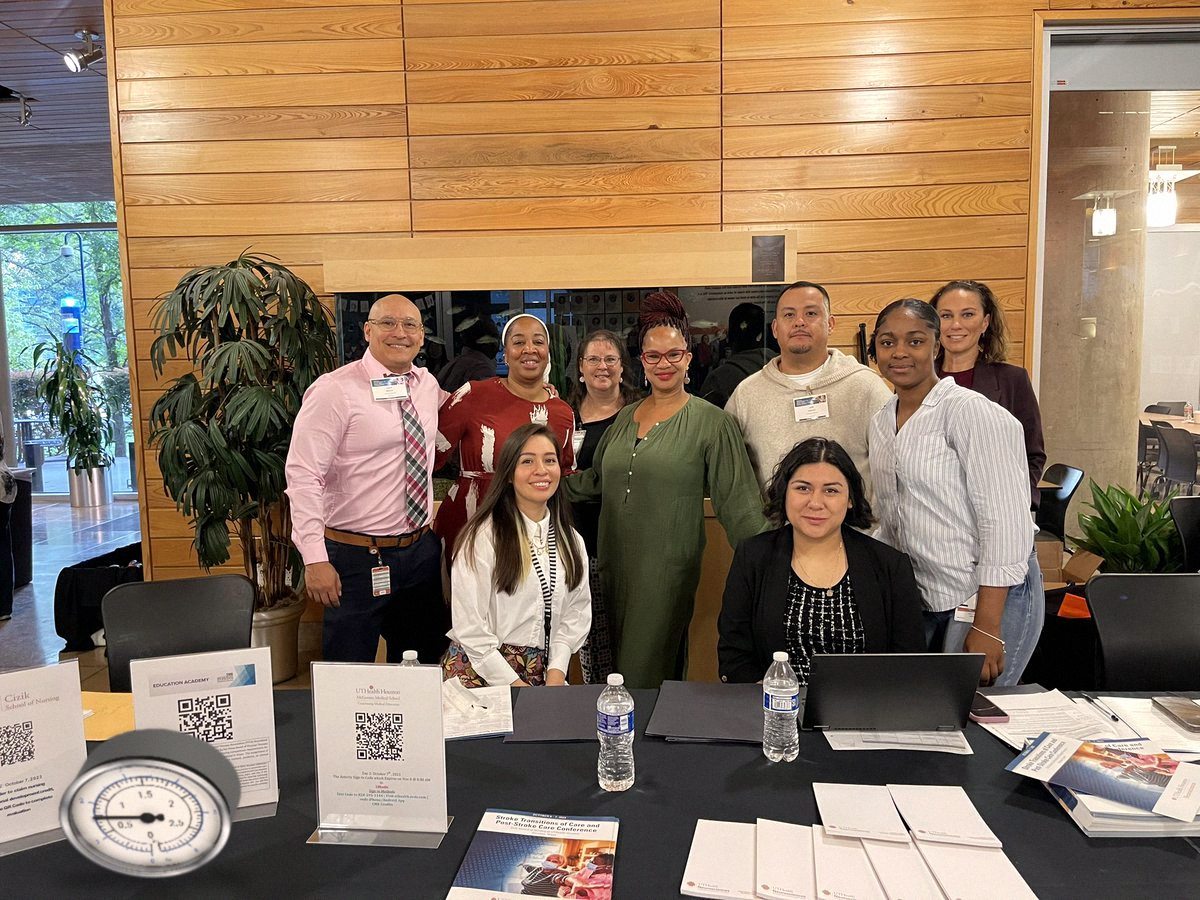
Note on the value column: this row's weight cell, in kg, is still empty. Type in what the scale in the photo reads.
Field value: 0.75 kg
